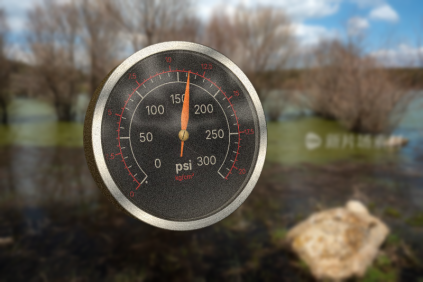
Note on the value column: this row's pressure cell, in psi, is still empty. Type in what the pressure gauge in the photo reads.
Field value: 160 psi
